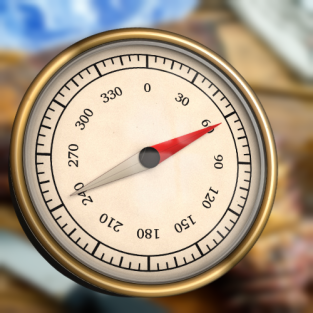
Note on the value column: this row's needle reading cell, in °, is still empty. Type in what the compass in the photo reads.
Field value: 62.5 °
